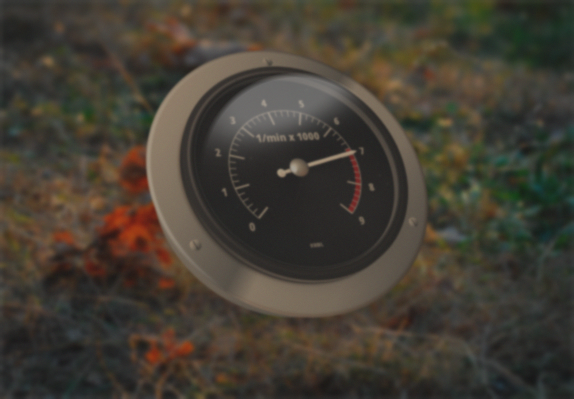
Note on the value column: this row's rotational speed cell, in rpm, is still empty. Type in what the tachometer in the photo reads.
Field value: 7000 rpm
